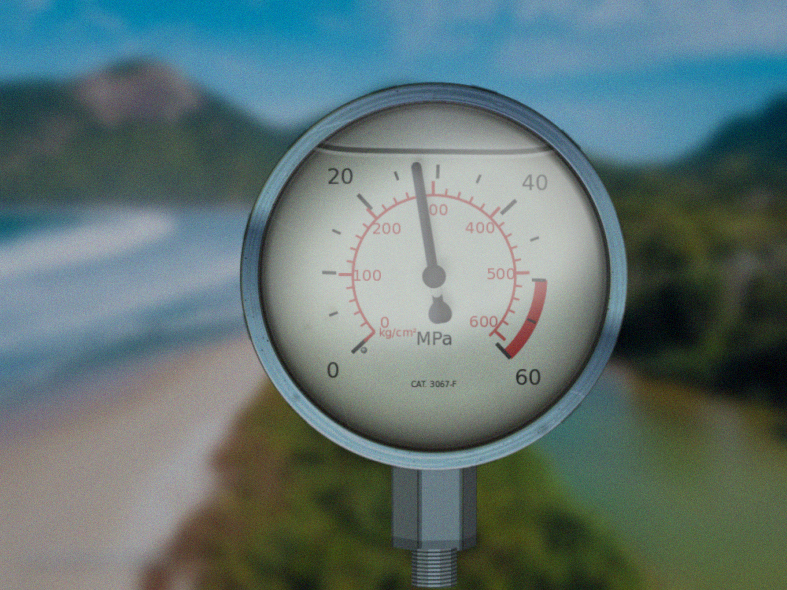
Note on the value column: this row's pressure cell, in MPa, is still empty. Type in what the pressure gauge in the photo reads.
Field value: 27.5 MPa
